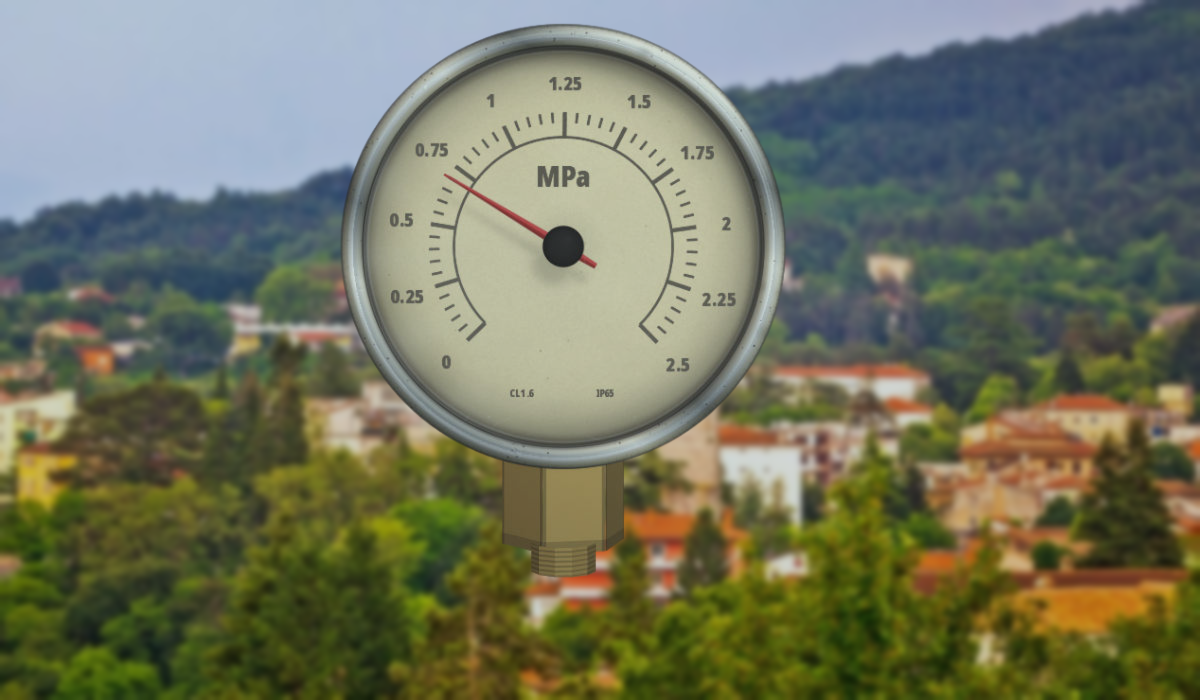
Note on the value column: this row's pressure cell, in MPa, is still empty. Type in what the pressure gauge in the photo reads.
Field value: 0.7 MPa
